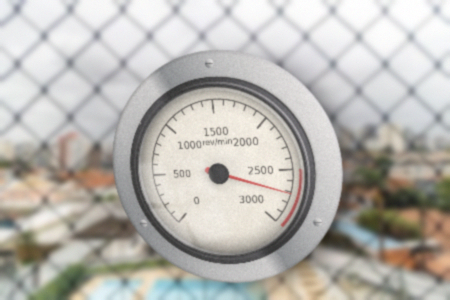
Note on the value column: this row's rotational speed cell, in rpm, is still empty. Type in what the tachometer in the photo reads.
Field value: 2700 rpm
